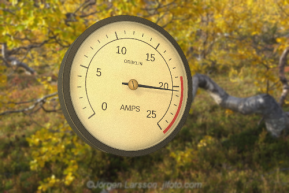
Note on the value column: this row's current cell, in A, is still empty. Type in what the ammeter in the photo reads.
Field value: 20.5 A
